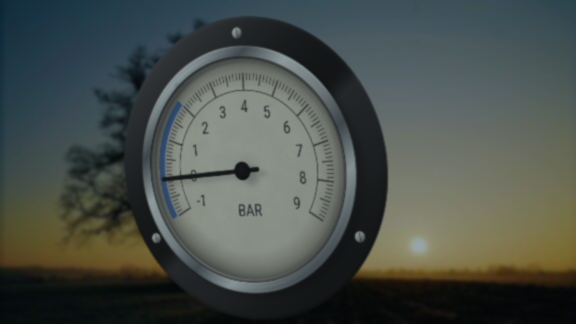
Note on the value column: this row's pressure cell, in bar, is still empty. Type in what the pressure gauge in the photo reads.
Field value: 0 bar
